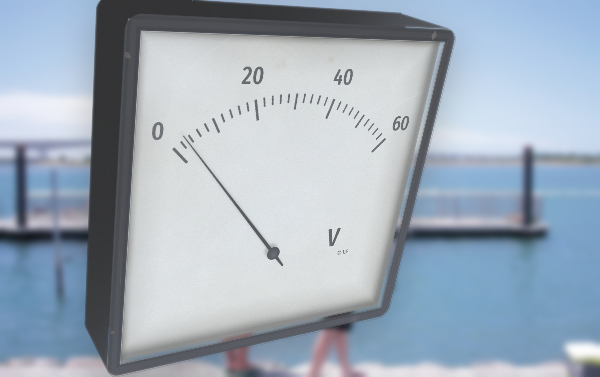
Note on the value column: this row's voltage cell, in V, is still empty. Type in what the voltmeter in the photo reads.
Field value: 3 V
